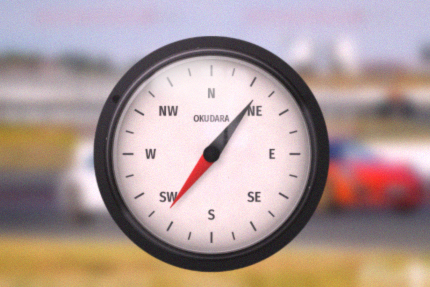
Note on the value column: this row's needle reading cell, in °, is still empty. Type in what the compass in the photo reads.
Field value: 217.5 °
